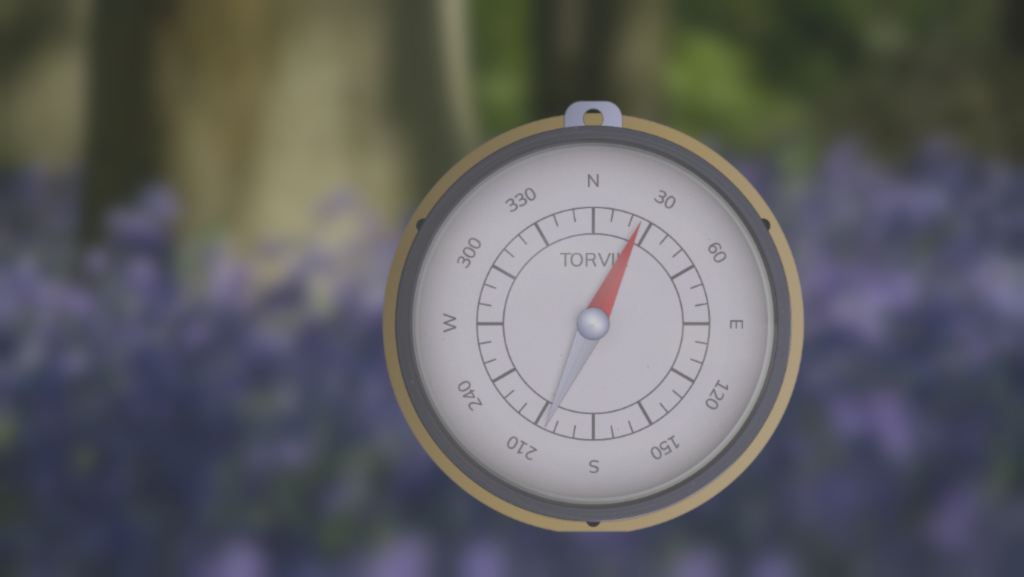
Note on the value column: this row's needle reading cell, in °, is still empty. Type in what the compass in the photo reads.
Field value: 25 °
